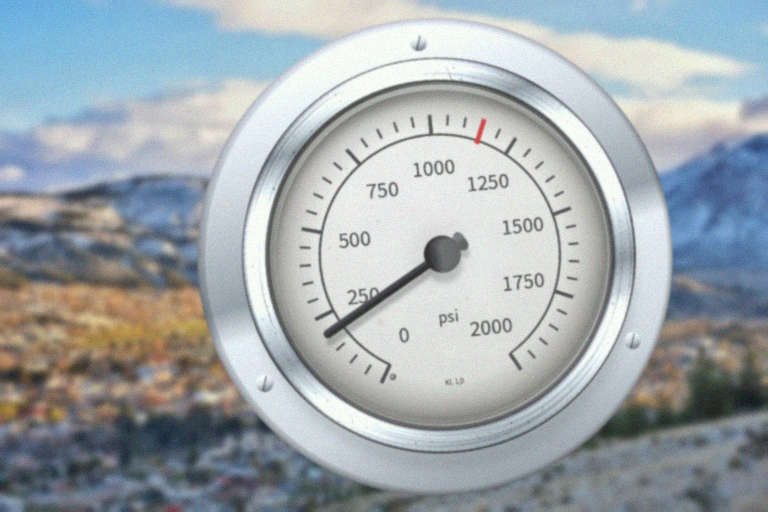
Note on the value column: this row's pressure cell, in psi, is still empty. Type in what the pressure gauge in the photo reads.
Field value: 200 psi
